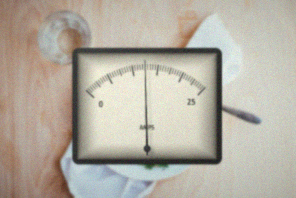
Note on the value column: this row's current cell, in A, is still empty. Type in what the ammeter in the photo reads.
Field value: 12.5 A
